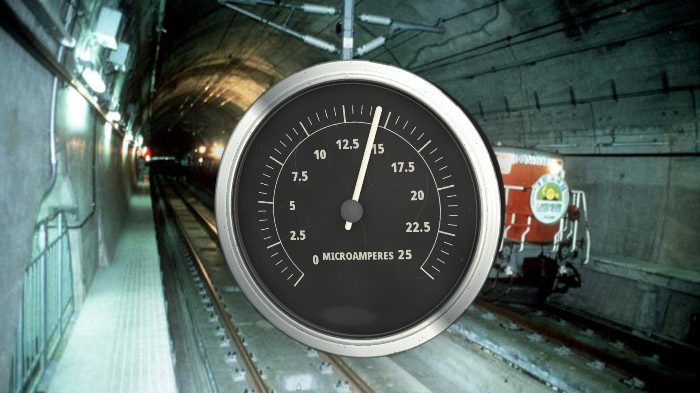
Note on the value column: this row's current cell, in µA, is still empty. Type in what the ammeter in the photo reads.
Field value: 14.5 µA
